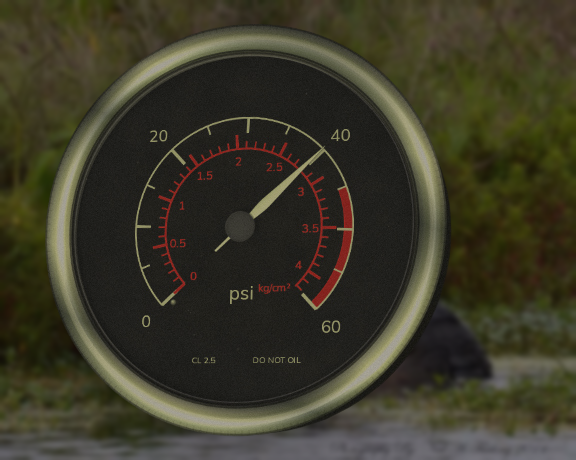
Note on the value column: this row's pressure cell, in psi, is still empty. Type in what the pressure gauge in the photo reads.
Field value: 40 psi
